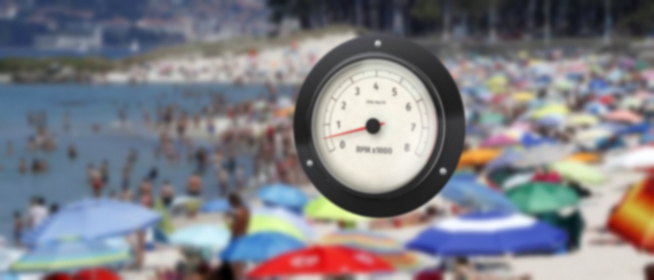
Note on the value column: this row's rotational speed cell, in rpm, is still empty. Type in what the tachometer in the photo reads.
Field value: 500 rpm
